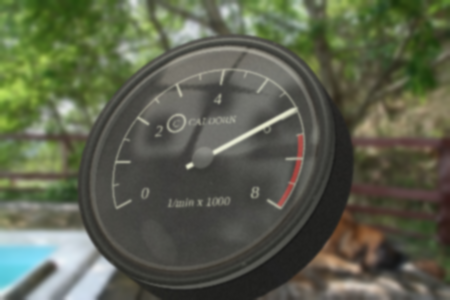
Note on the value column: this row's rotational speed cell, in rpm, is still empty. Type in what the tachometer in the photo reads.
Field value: 6000 rpm
